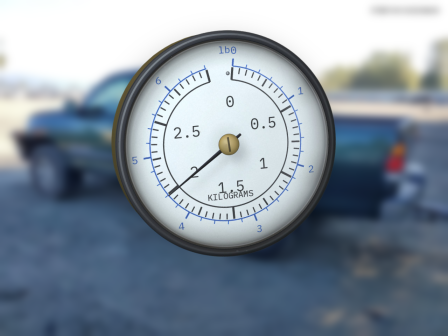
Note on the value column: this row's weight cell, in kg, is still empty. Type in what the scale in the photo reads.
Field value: 2 kg
